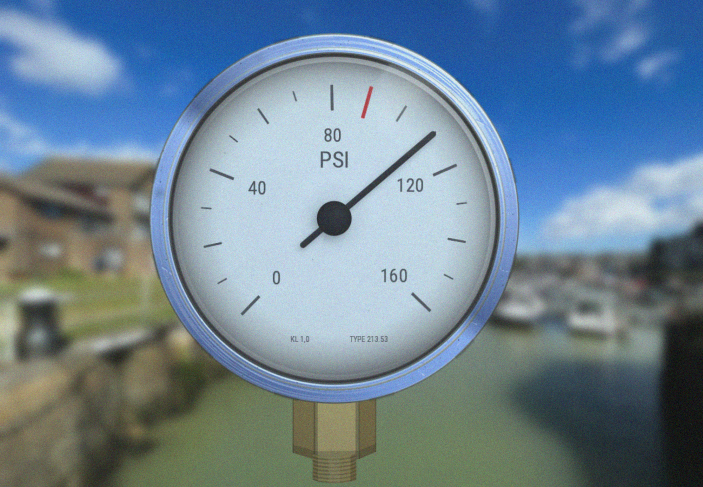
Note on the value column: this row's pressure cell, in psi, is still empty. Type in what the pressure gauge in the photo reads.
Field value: 110 psi
